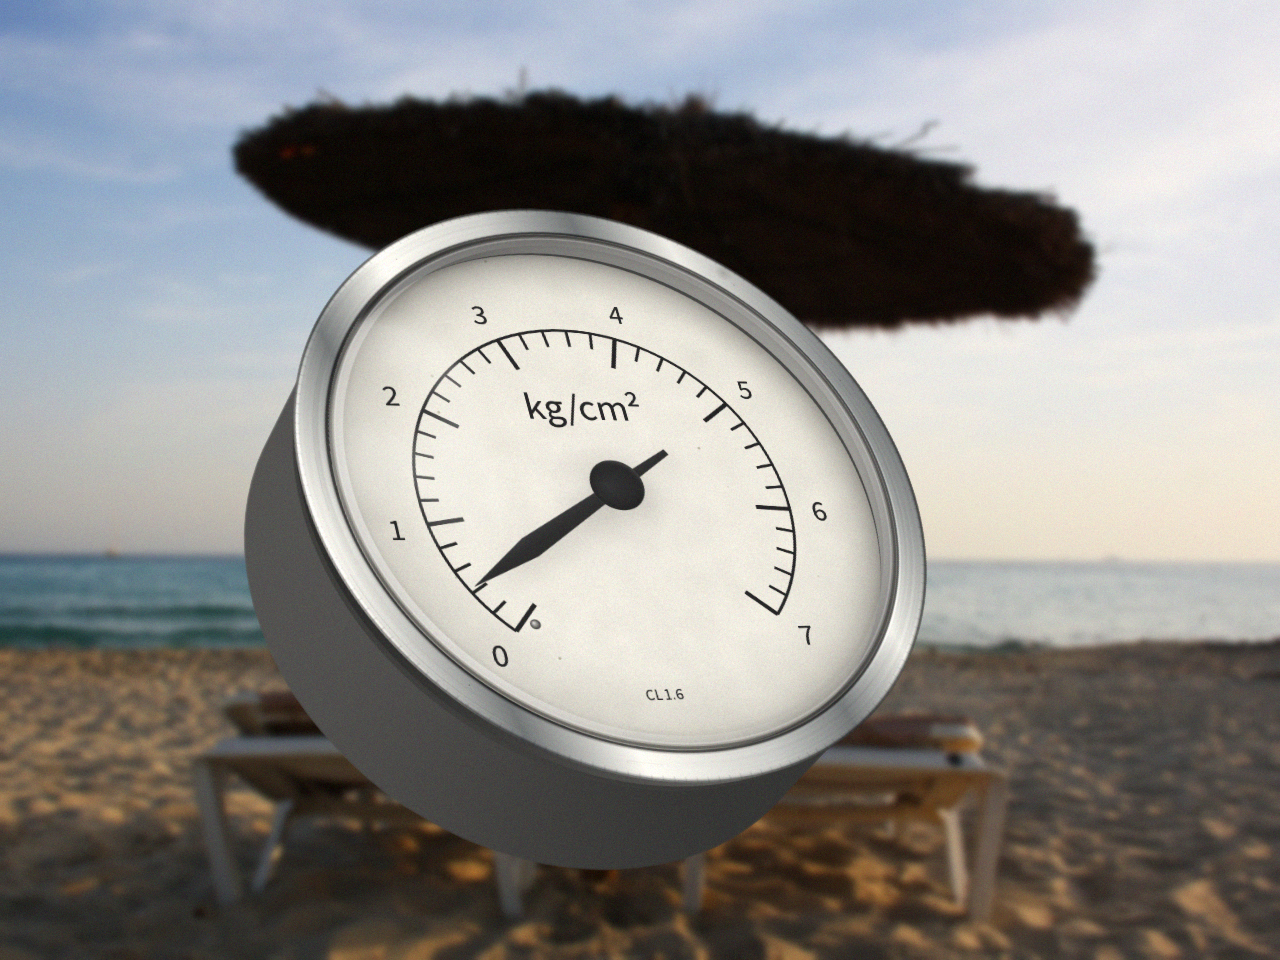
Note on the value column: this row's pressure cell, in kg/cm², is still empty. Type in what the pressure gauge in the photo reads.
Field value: 0.4 kg/cm²
